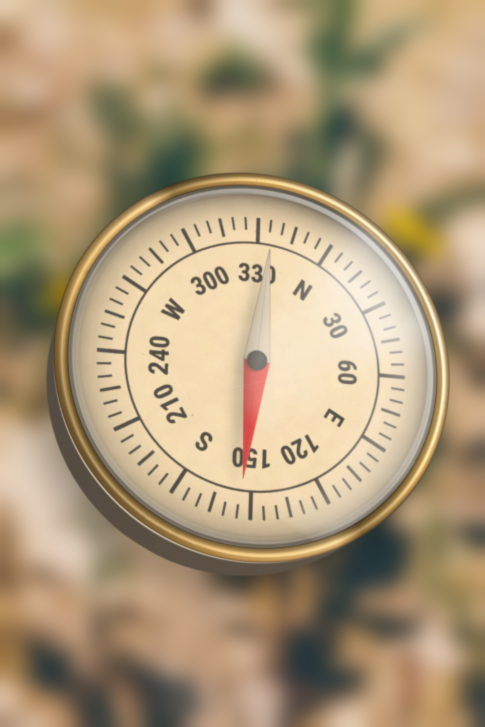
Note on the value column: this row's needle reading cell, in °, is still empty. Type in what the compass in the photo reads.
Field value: 155 °
